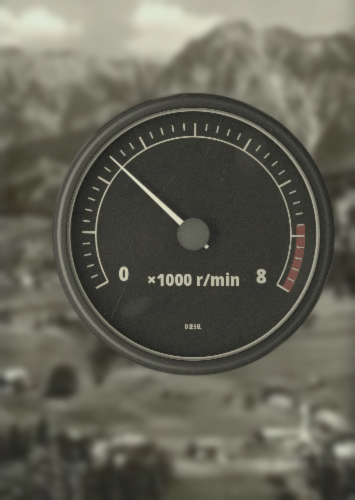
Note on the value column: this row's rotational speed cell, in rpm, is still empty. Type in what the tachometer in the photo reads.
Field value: 2400 rpm
